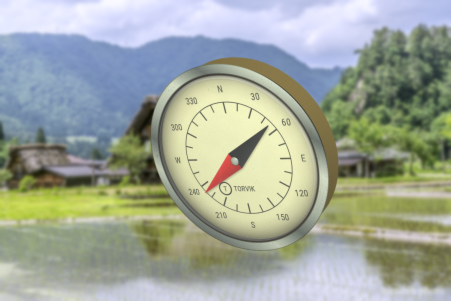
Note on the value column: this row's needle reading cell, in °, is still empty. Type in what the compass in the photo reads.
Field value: 232.5 °
